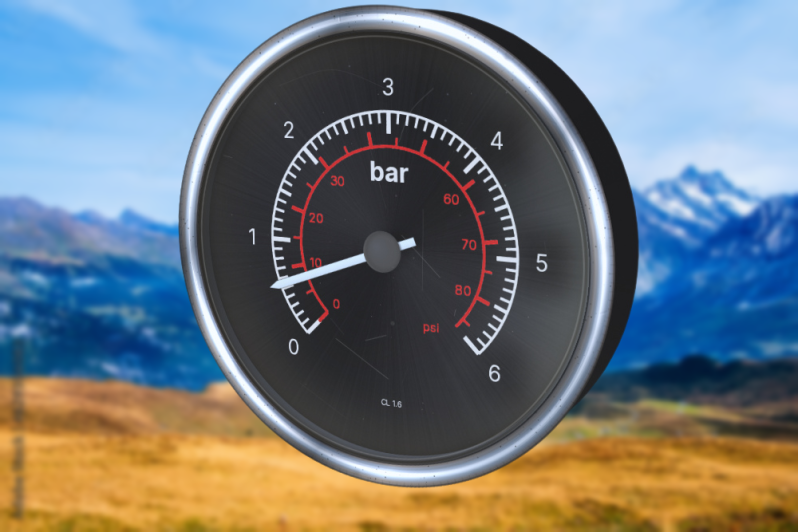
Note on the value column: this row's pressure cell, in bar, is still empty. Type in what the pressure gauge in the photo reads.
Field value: 0.55 bar
